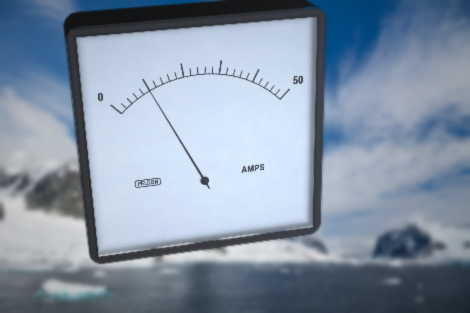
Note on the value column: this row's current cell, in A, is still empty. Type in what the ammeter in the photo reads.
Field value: 10 A
